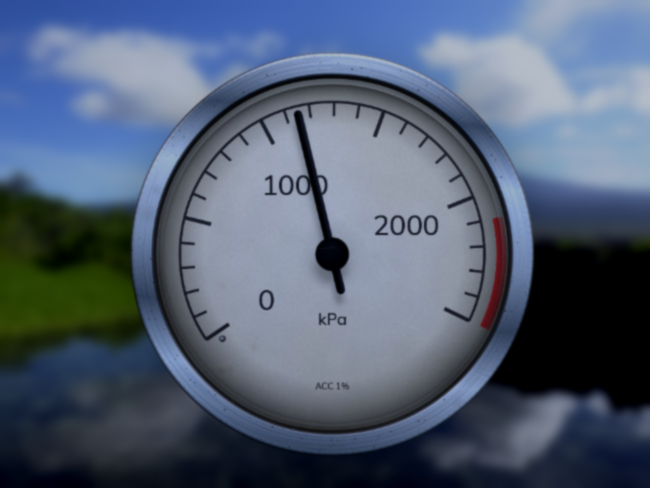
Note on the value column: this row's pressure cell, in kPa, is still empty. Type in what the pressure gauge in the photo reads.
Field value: 1150 kPa
